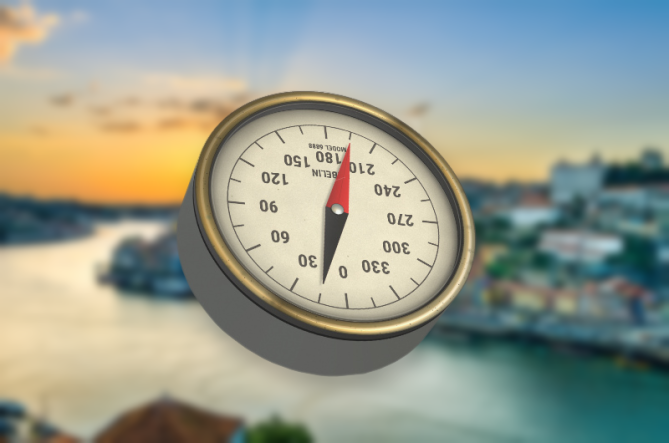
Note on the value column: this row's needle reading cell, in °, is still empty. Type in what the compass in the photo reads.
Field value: 195 °
